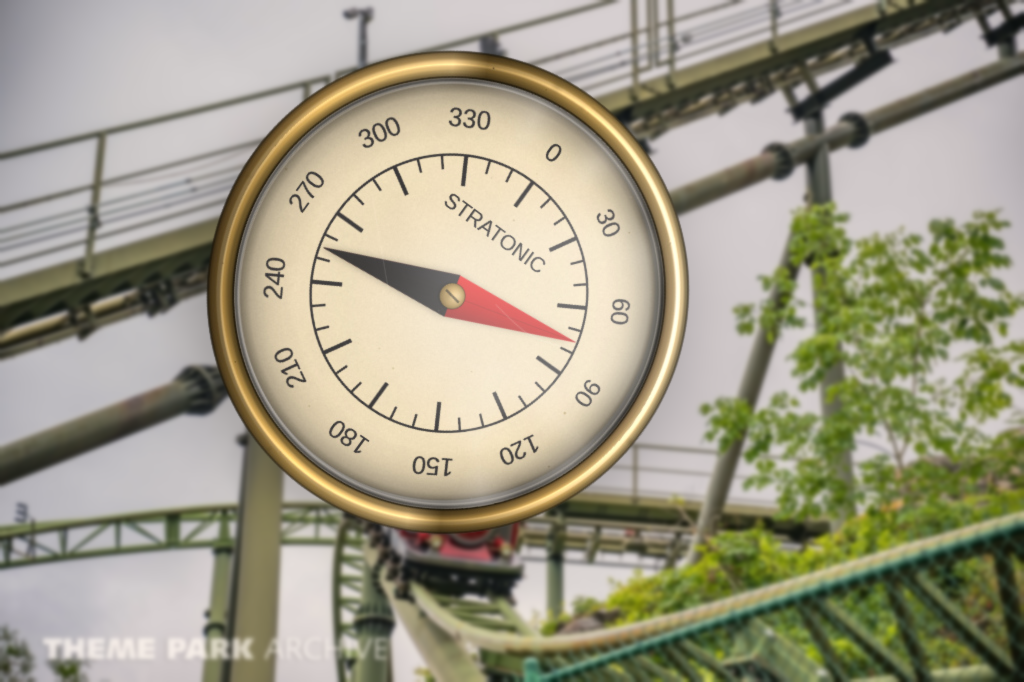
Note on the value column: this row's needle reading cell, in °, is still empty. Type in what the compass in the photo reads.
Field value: 75 °
